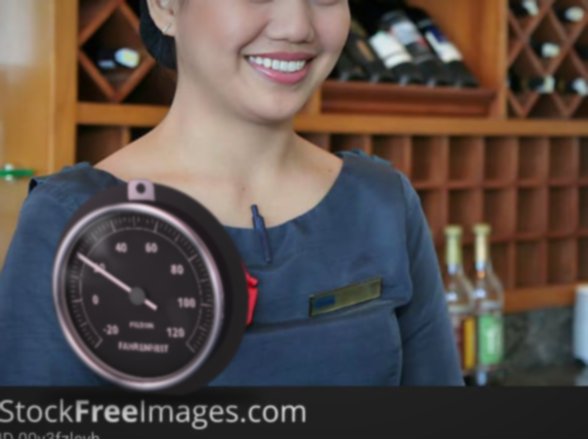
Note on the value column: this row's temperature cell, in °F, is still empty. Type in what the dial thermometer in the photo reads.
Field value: 20 °F
